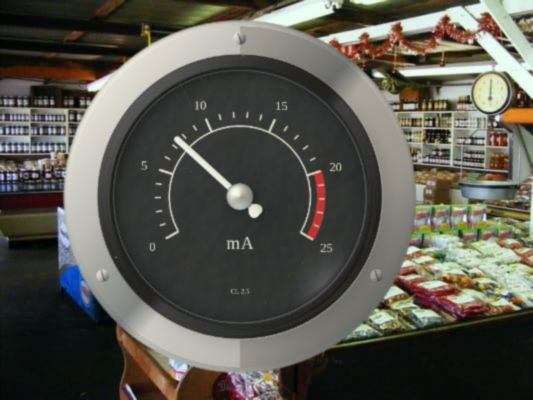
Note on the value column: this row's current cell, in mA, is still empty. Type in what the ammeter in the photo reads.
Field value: 7.5 mA
